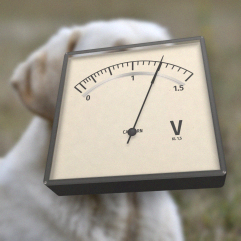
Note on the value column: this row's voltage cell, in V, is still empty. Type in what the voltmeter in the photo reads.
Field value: 1.25 V
